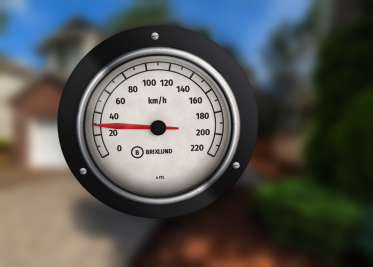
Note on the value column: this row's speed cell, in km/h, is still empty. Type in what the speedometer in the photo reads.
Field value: 30 km/h
